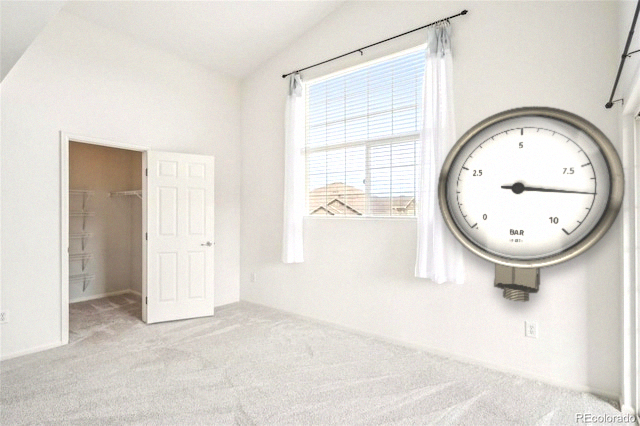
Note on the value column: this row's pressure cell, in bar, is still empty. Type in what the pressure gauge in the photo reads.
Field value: 8.5 bar
